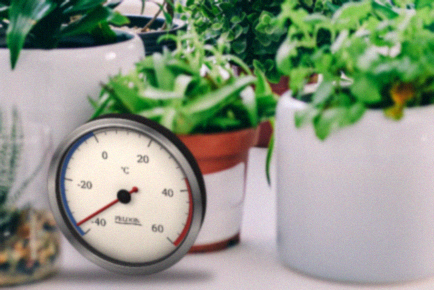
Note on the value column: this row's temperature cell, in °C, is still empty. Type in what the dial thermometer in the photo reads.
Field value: -36 °C
